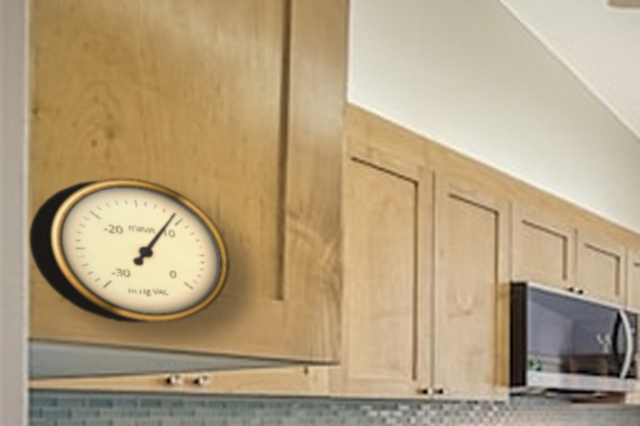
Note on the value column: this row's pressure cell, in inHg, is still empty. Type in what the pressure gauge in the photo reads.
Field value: -11 inHg
